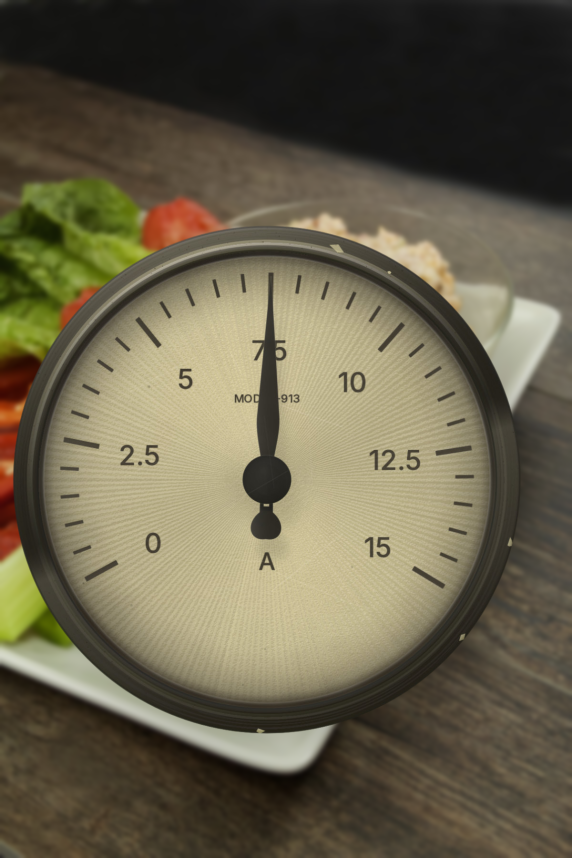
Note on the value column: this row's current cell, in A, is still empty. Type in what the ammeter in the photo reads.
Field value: 7.5 A
